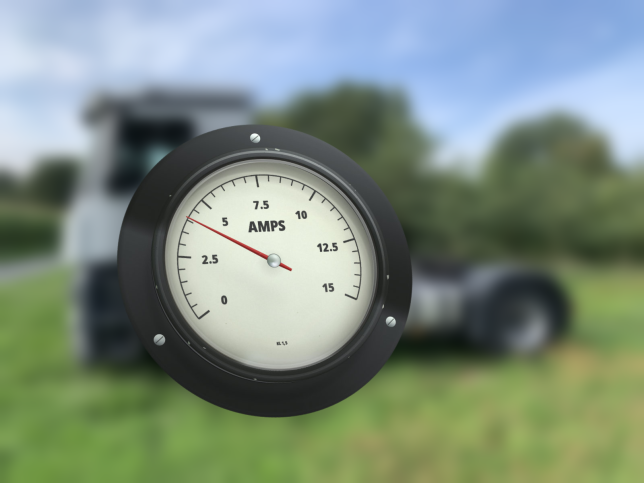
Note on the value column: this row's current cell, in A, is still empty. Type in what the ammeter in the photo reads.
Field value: 4 A
